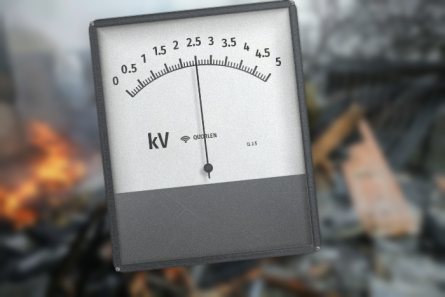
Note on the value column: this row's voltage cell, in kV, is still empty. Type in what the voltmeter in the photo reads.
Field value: 2.5 kV
